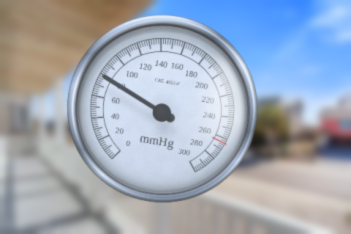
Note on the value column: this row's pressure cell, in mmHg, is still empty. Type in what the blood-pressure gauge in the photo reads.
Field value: 80 mmHg
